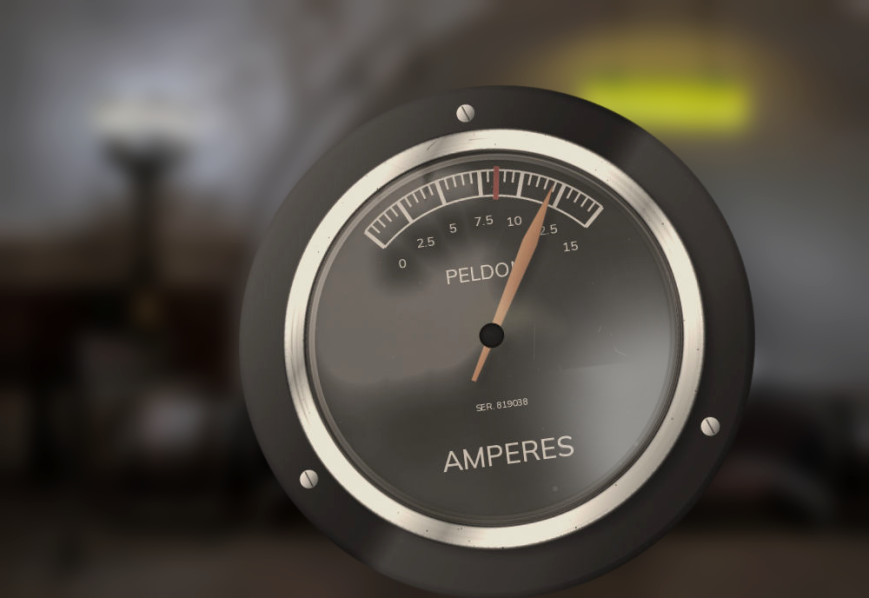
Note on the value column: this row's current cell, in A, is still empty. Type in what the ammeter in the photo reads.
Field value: 12 A
